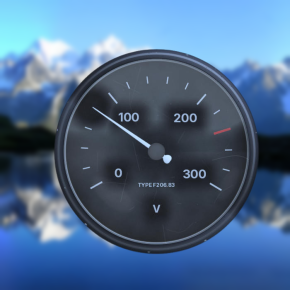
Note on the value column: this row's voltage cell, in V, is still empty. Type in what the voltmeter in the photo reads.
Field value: 80 V
